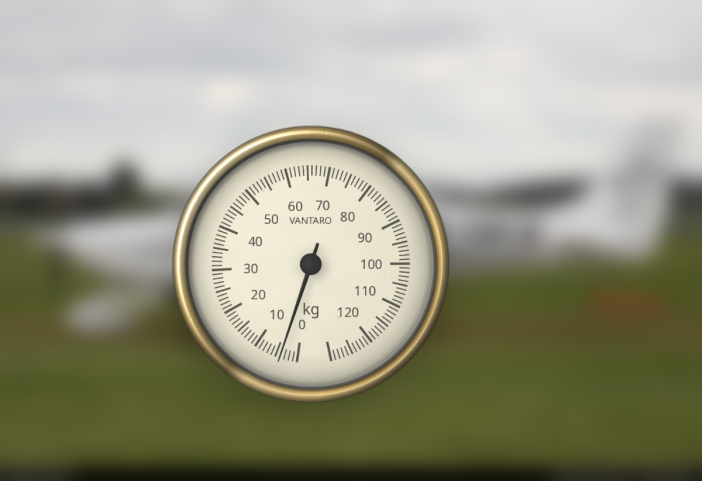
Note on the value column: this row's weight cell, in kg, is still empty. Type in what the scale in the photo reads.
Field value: 4 kg
